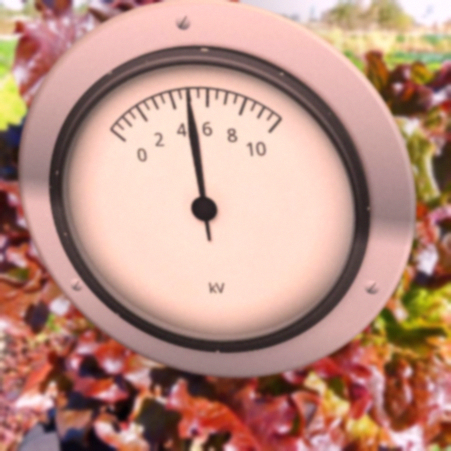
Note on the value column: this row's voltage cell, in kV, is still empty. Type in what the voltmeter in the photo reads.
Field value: 5 kV
